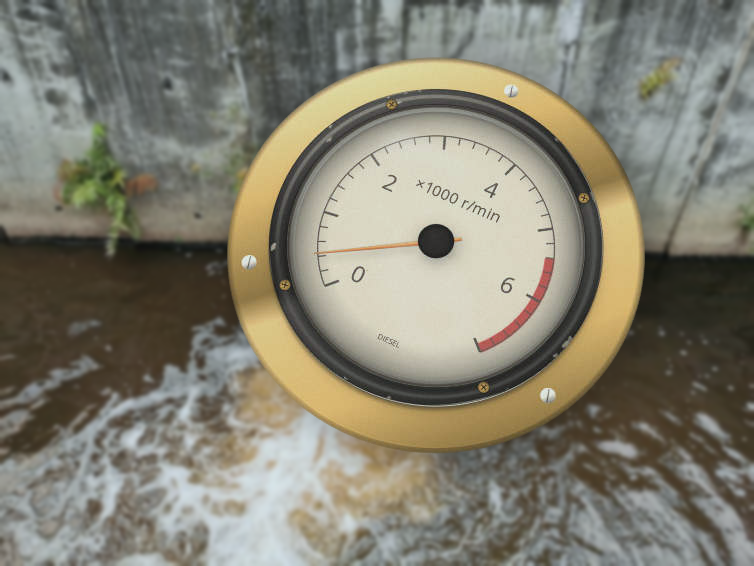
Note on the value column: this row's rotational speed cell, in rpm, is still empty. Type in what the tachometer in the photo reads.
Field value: 400 rpm
